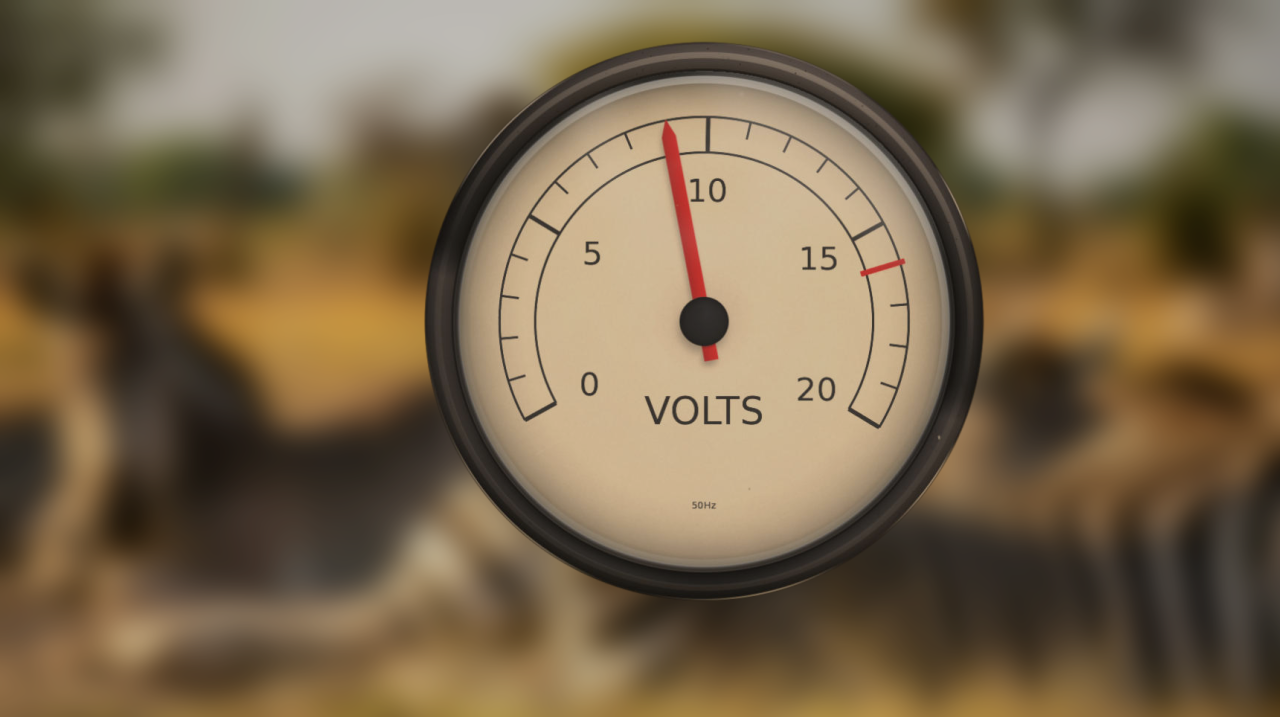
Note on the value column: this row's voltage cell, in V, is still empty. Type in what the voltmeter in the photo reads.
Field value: 9 V
